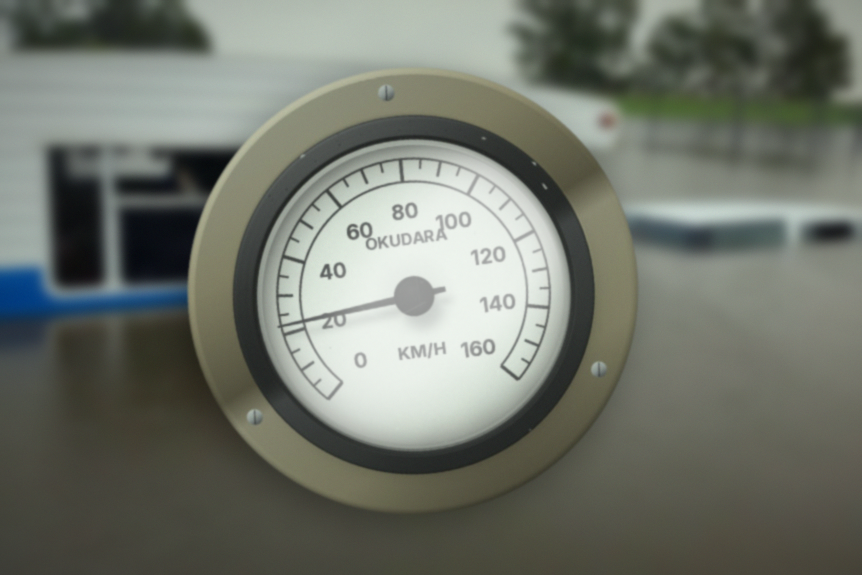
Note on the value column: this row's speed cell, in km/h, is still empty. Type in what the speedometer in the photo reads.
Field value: 22.5 km/h
